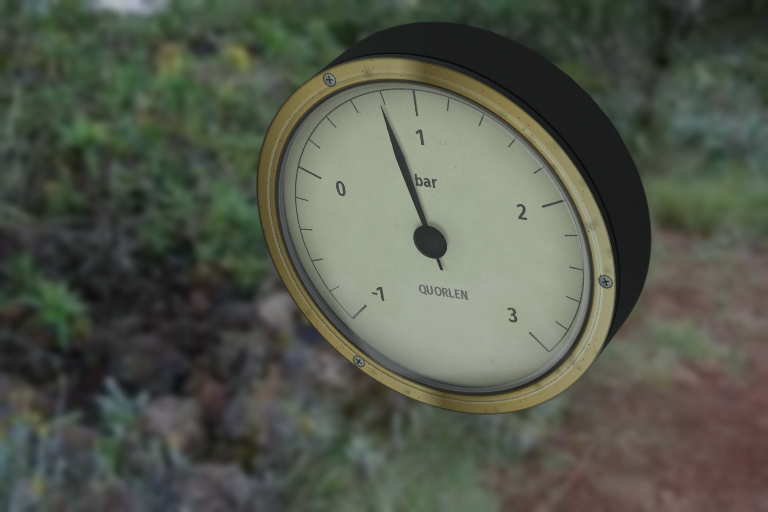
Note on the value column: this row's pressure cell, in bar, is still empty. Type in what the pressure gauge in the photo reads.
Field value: 0.8 bar
